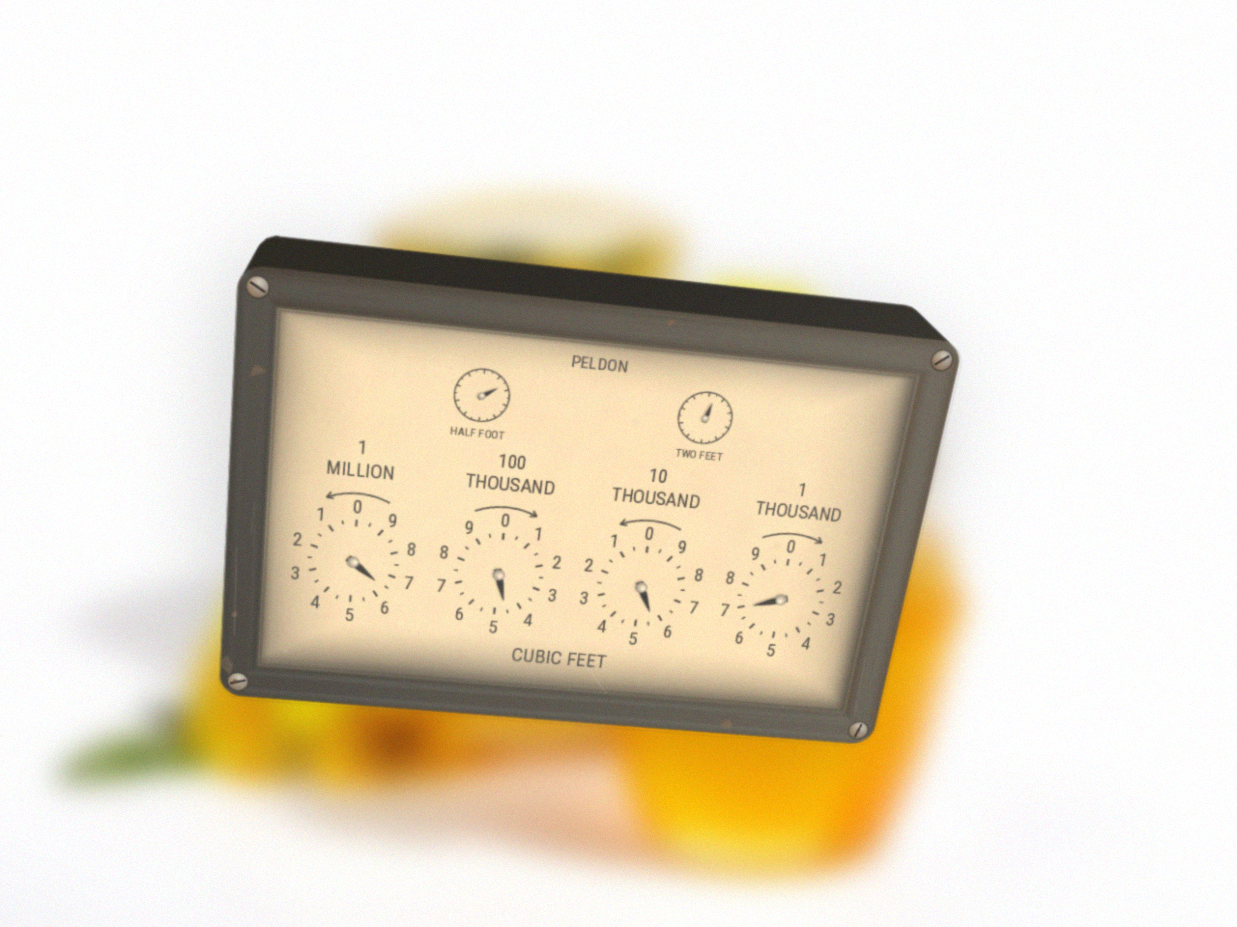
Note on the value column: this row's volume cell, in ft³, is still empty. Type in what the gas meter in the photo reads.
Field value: 645700 ft³
